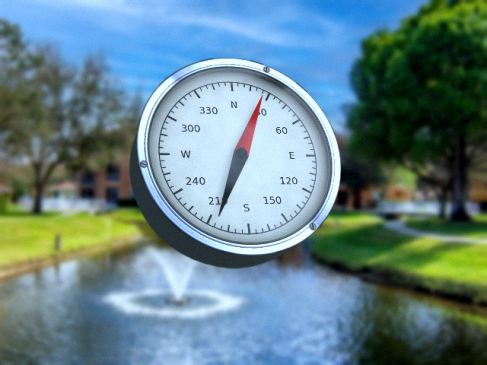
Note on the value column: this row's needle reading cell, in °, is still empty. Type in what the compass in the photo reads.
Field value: 25 °
